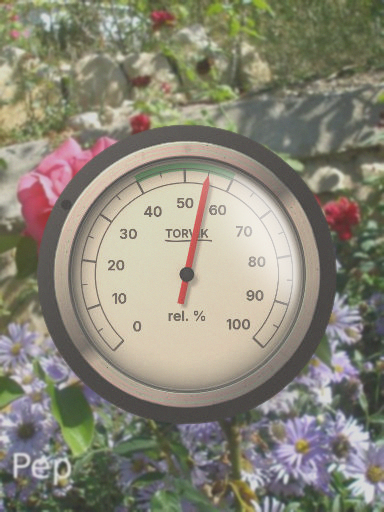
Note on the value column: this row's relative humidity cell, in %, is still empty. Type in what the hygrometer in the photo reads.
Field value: 55 %
